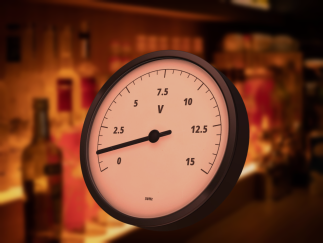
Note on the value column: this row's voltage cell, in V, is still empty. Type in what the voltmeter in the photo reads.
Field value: 1 V
